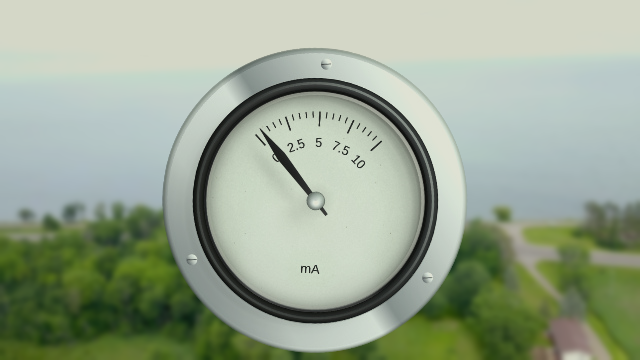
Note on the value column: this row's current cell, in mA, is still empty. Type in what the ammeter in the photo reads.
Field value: 0.5 mA
